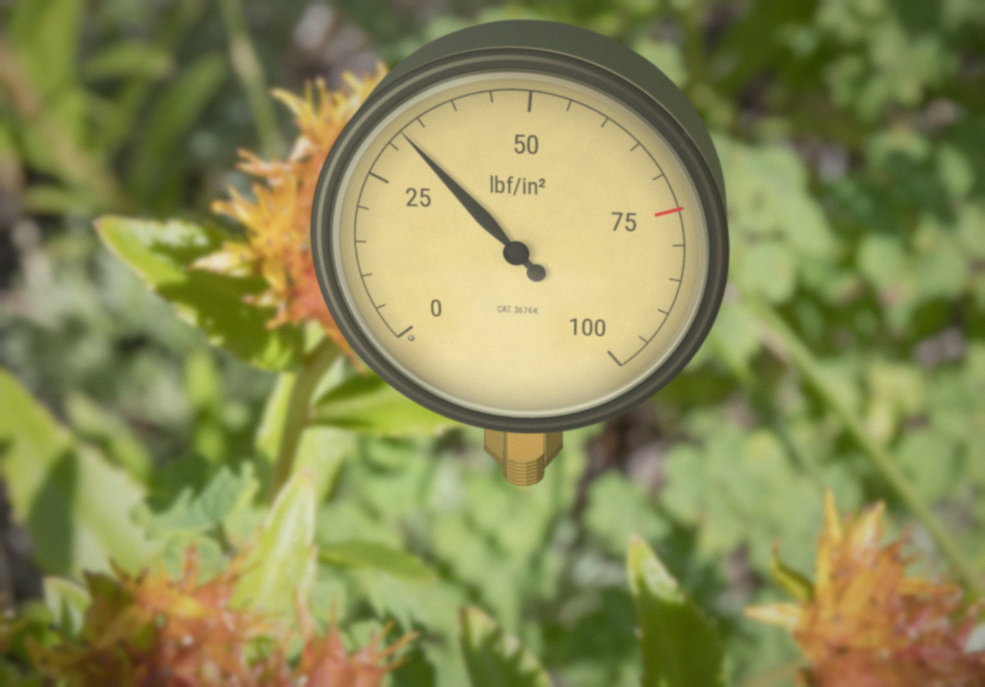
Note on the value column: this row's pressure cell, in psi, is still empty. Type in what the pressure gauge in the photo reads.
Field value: 32.5 psi
